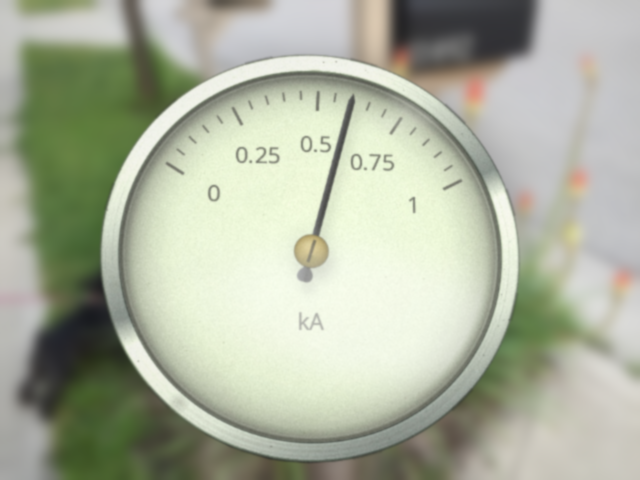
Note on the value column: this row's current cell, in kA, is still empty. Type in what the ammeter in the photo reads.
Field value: 0.6 kA
